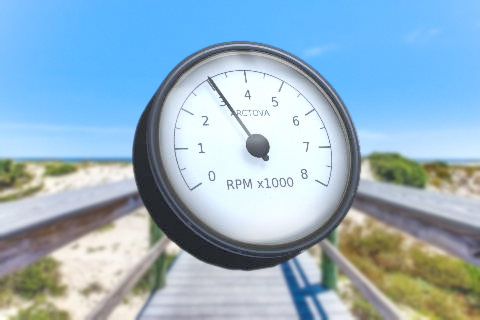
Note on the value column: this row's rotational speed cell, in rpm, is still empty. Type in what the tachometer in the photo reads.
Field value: 3000 rpm
